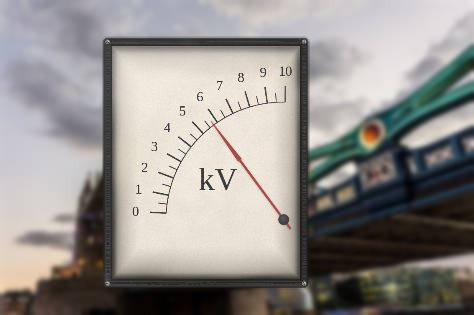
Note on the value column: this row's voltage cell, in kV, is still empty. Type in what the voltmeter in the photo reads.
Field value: 5.75 kV
